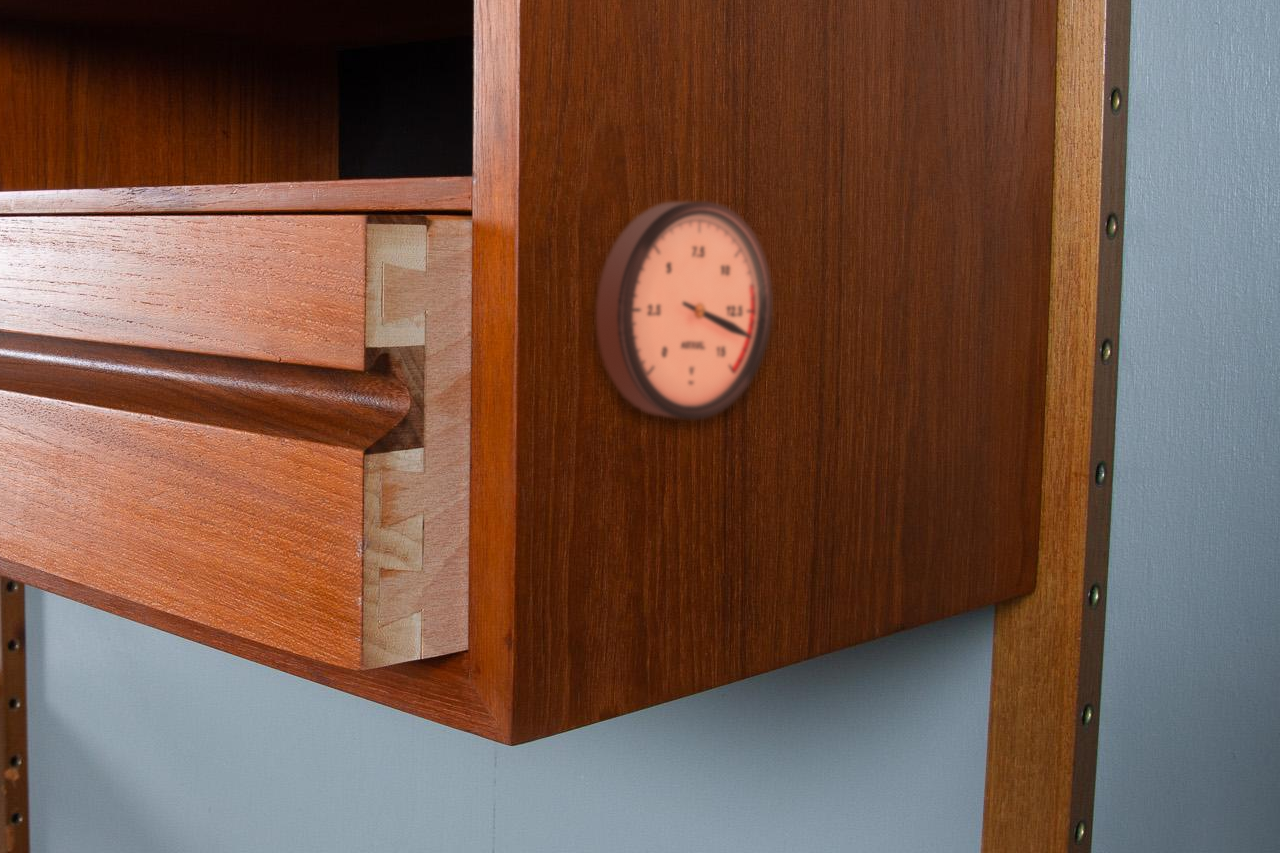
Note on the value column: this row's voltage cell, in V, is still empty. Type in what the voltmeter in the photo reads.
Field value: 13.5 V
